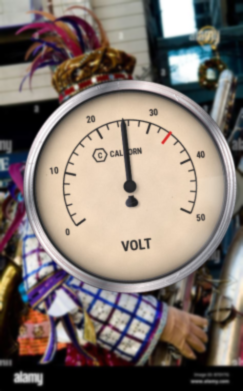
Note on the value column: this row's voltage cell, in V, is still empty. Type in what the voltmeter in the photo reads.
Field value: 25 V
